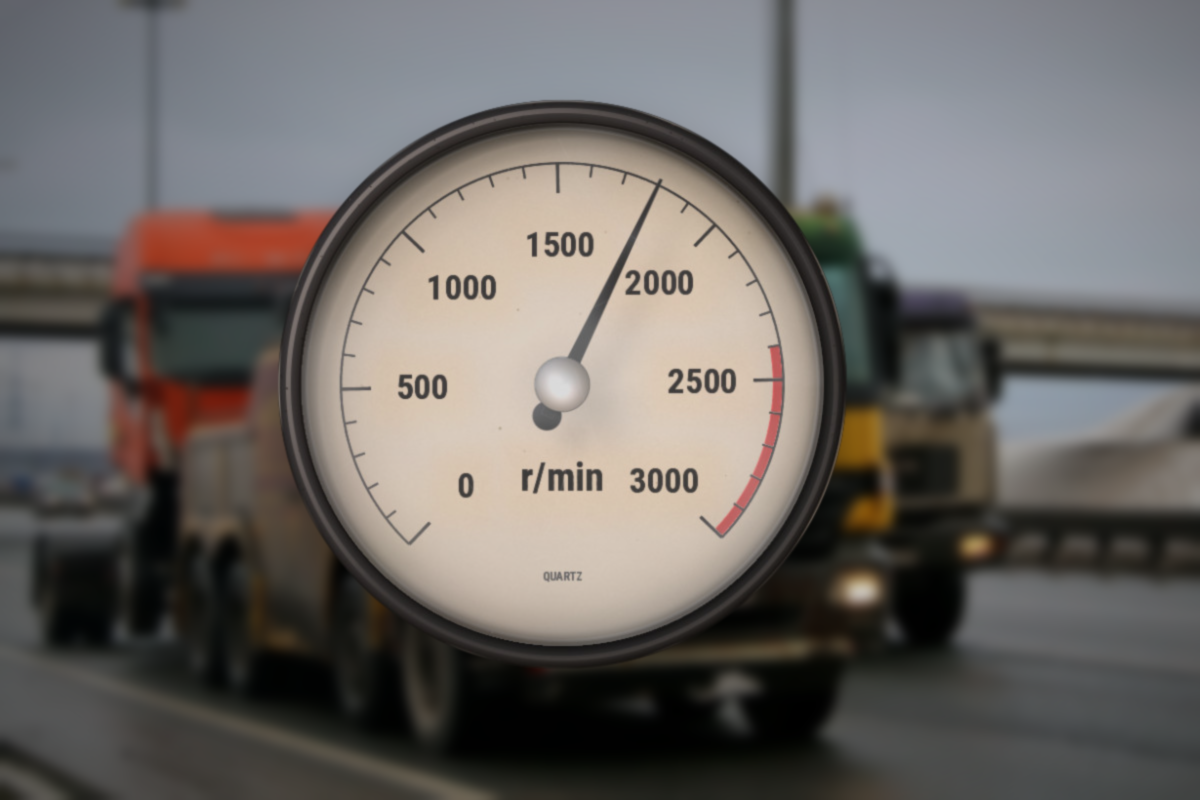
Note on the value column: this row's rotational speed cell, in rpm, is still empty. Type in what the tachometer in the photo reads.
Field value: 1800 rpm
